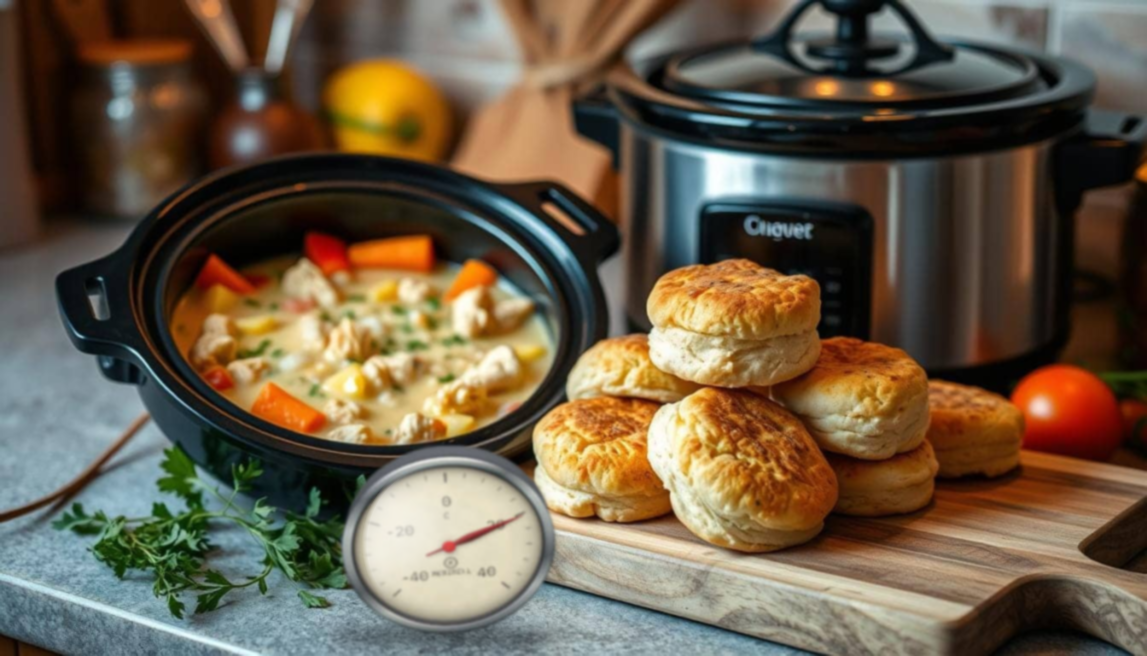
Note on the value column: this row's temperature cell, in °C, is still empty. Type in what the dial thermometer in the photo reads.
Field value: 20 °C
